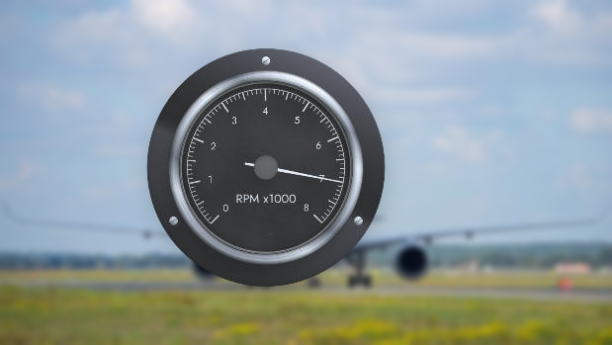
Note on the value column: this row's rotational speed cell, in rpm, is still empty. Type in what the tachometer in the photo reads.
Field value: 7000 rpm
